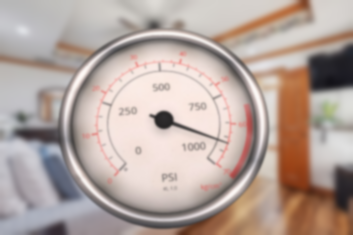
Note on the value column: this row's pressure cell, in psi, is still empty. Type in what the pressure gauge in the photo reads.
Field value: 925 psi
